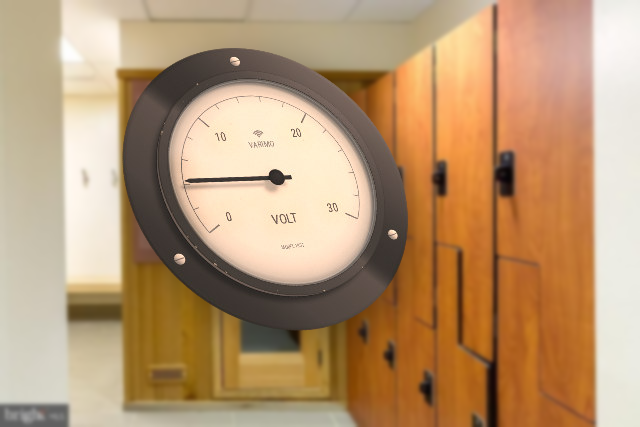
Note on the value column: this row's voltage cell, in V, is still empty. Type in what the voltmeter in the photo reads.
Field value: 4 V
